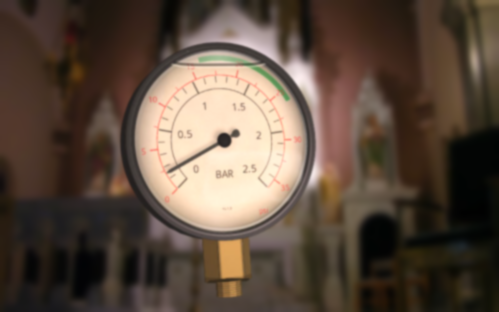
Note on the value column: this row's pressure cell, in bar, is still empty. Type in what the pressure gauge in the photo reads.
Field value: 0.15 bar
